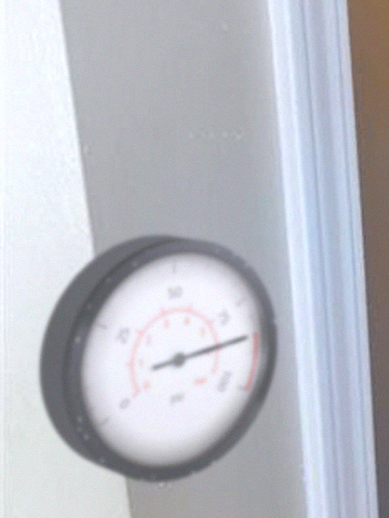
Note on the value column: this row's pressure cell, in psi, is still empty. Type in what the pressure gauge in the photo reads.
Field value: 85 psi
